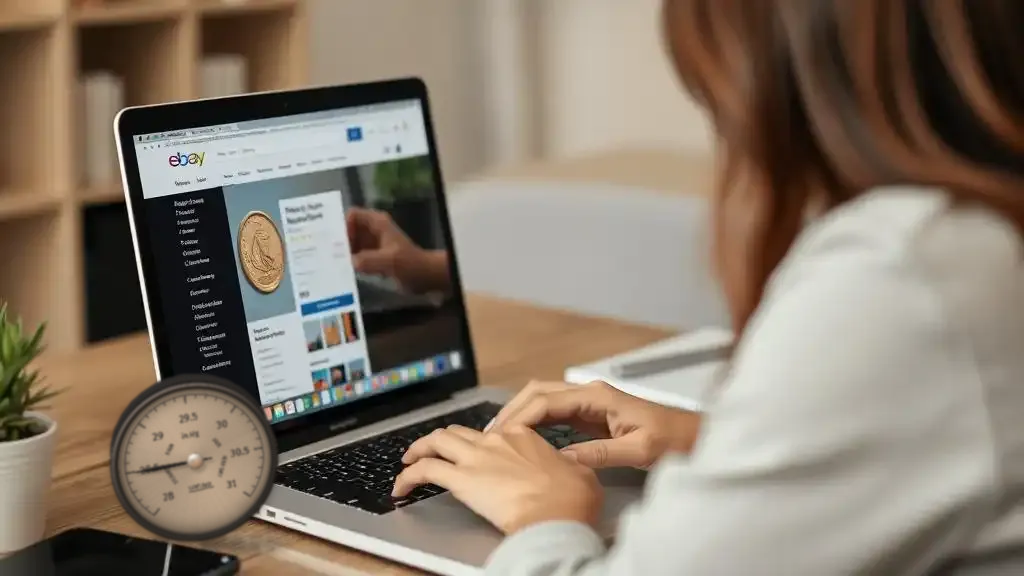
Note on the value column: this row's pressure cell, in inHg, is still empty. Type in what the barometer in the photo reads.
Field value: 28.5 inHg
